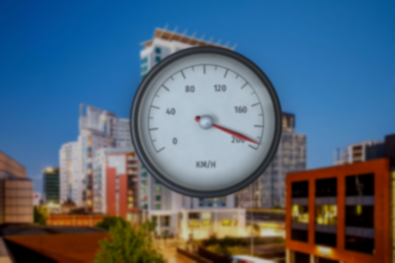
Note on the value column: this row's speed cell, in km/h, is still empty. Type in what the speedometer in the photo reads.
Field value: 195 km/h
